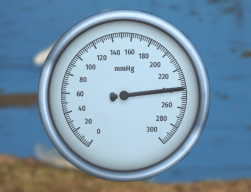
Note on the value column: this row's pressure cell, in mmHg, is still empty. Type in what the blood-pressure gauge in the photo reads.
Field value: 240 mmHg
